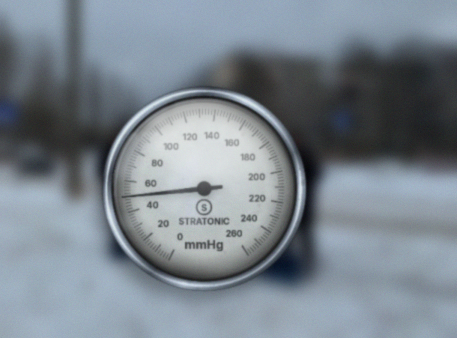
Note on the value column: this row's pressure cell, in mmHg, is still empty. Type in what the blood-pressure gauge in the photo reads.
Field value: 50 mmHg
